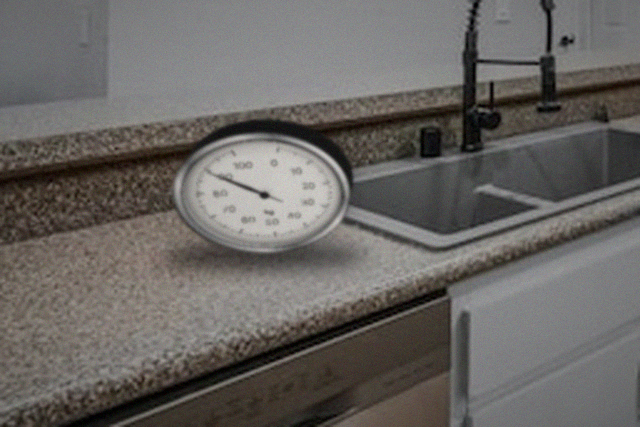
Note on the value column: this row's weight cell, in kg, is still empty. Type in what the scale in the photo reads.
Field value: 90 kg
